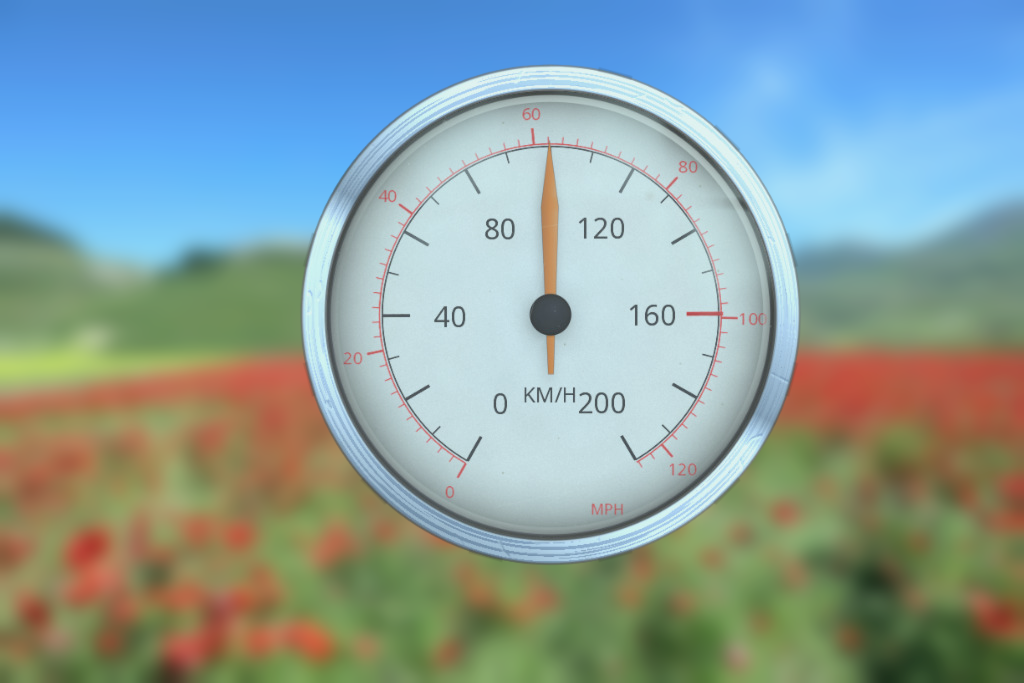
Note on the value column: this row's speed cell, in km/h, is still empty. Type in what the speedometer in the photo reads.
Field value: 100 km/h
